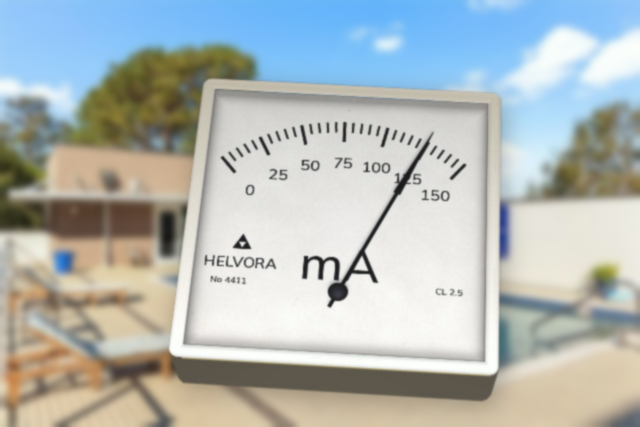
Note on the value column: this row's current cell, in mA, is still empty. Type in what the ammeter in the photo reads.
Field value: 125 mA
